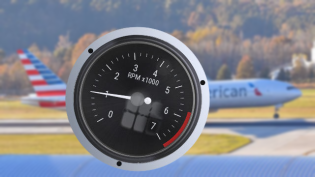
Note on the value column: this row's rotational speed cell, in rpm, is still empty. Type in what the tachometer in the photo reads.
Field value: 1000 rpm
